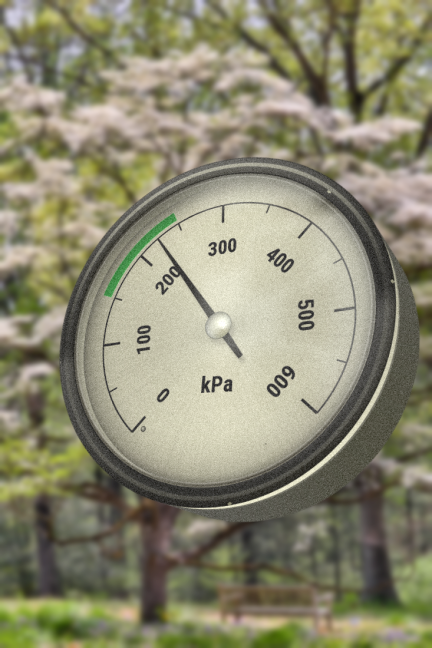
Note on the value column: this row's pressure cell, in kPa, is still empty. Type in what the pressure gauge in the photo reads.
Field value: 225 kPa
